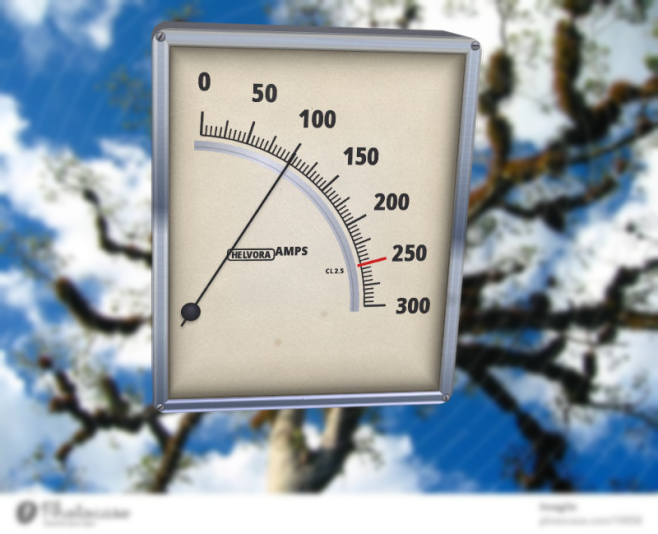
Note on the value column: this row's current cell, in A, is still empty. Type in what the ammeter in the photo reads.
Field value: 100 A
